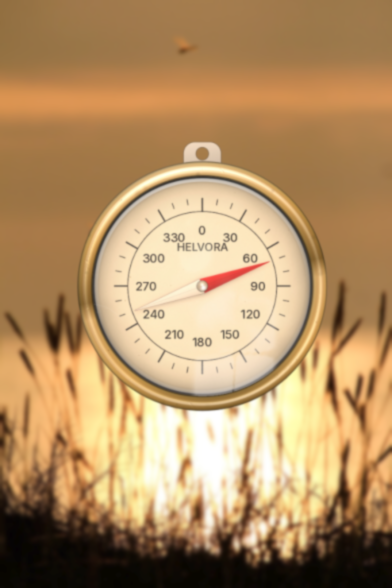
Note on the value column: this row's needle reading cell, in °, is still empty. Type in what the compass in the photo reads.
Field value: 70 °
